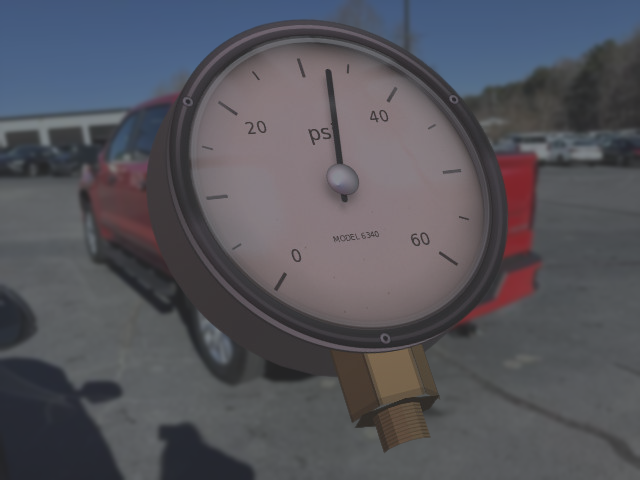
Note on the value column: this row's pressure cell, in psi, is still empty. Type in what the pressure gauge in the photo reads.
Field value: 32.5 psi
